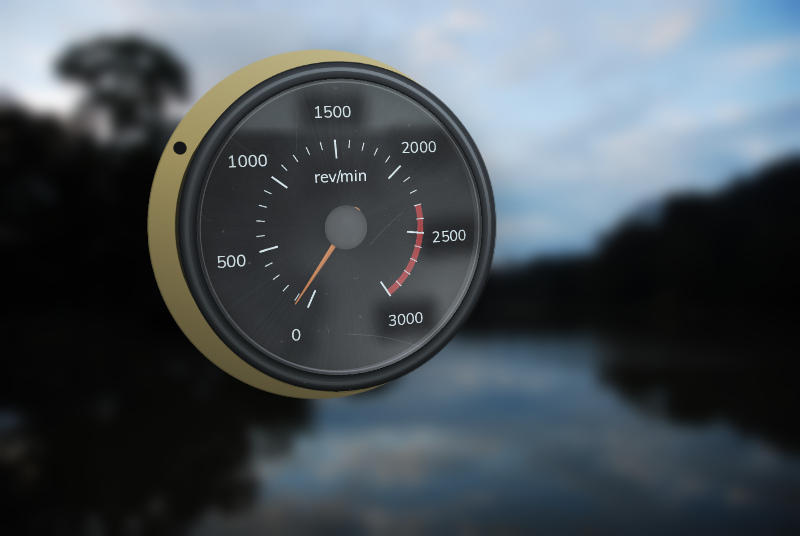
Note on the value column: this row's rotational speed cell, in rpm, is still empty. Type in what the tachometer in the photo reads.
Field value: 100 rpm
